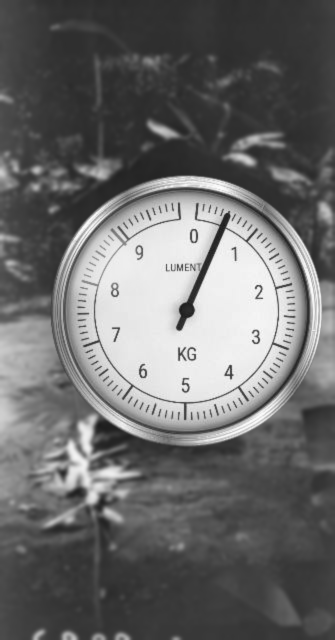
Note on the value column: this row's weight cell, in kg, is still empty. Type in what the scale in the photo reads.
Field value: 0.5 kg
